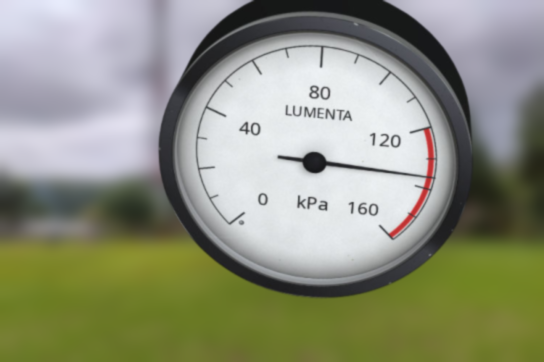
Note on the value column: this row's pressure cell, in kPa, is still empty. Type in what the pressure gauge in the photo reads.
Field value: 135 kPa
